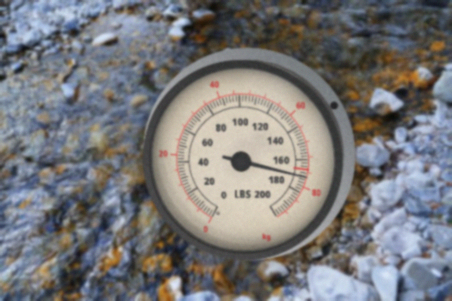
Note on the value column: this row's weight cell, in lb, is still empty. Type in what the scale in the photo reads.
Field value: 170 lb
